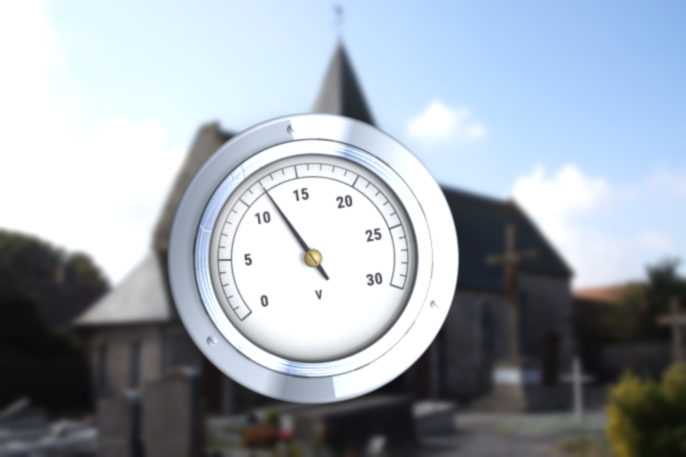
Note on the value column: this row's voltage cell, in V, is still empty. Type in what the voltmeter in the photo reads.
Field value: 12 V
